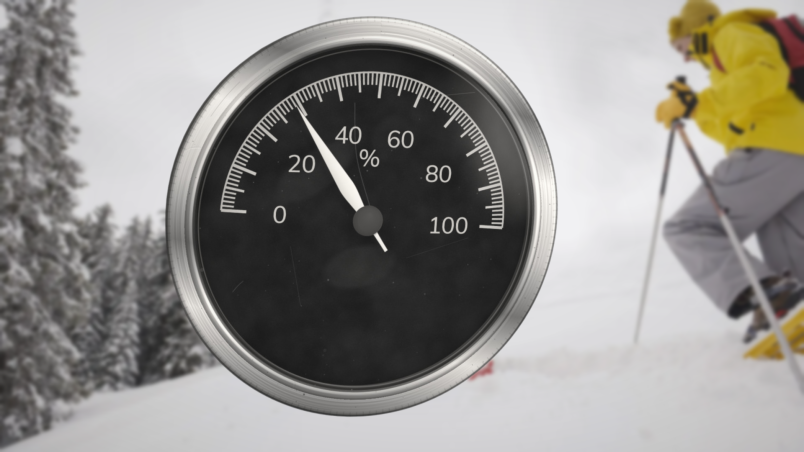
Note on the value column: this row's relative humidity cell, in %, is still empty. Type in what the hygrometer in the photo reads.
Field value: 29 %
